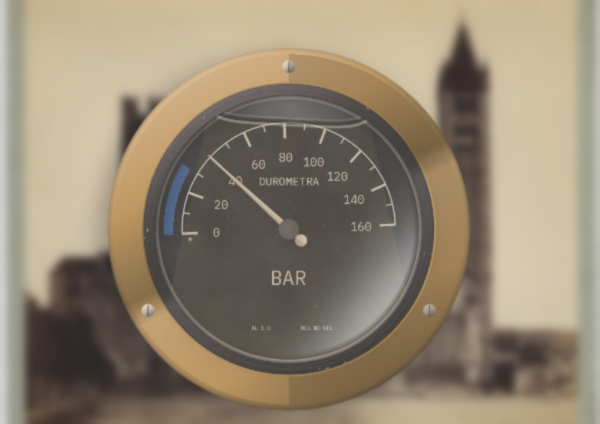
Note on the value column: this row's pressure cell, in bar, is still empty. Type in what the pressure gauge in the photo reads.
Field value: 40 bar
